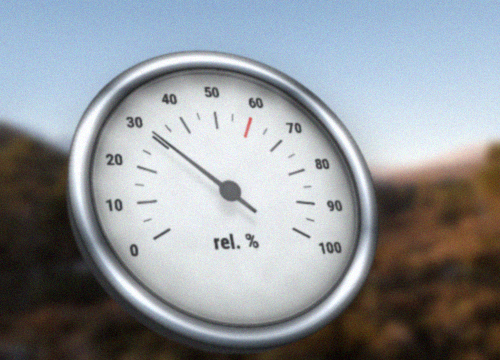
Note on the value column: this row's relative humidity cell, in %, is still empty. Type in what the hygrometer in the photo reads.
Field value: 30 %
